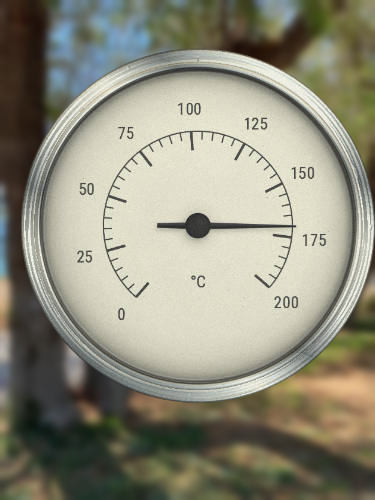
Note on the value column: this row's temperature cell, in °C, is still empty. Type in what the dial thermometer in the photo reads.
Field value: 170 °C
